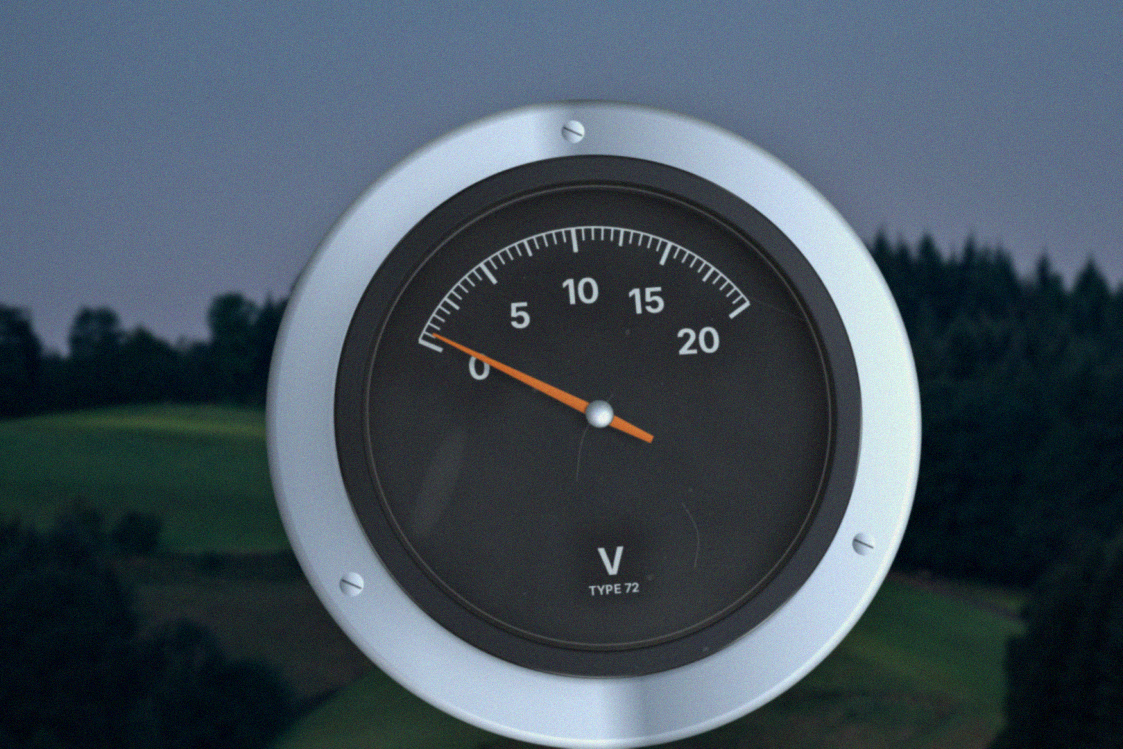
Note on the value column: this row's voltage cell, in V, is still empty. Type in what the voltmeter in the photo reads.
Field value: 0.5 V
